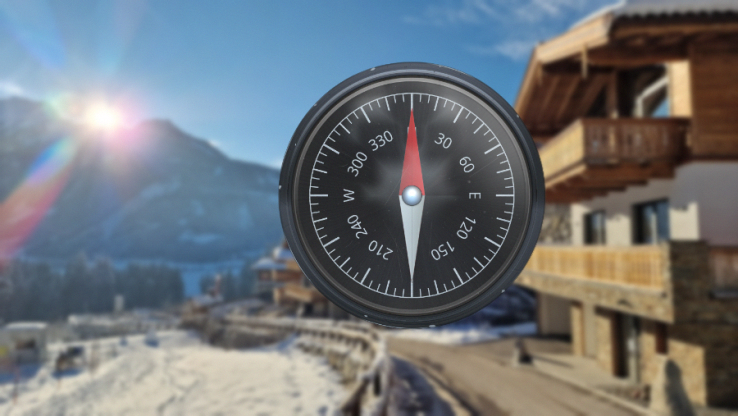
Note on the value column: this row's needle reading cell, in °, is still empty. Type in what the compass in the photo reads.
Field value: 0 °
